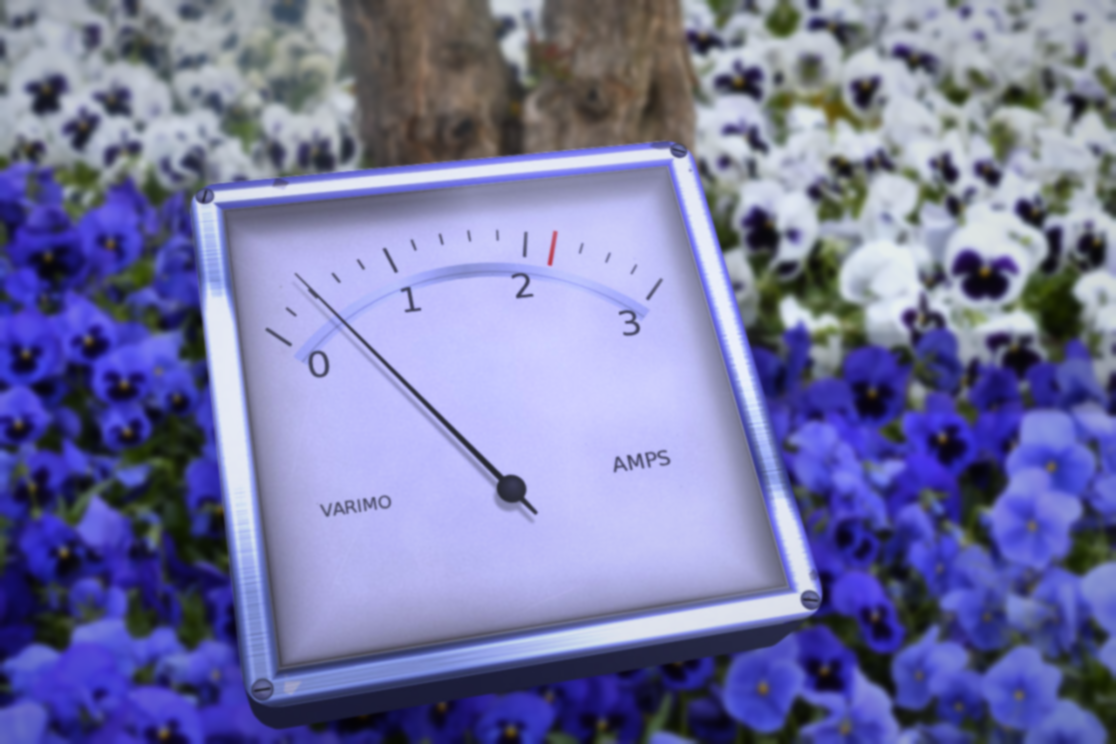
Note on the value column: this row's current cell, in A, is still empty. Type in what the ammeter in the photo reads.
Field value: 0.4 A
